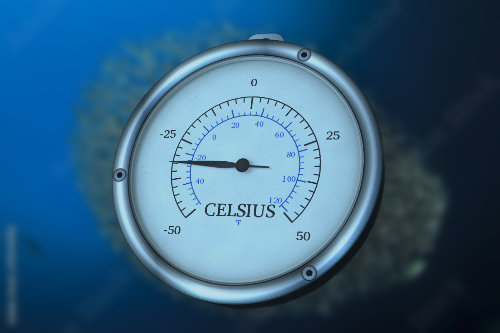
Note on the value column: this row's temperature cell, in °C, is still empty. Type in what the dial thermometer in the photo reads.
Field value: -32.5 °C
